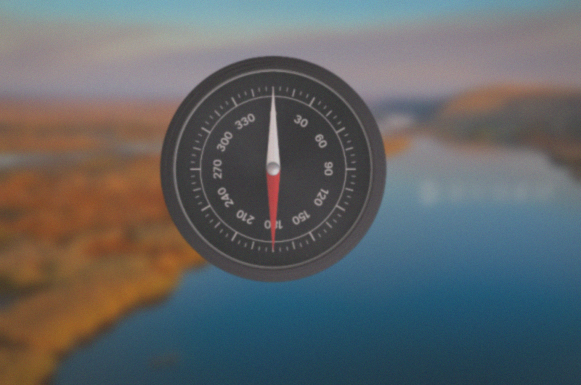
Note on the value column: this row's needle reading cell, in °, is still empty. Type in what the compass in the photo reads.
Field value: 180 °
